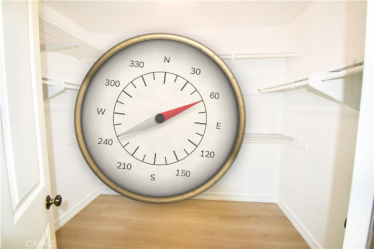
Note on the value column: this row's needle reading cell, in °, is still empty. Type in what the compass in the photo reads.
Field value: 60 °
